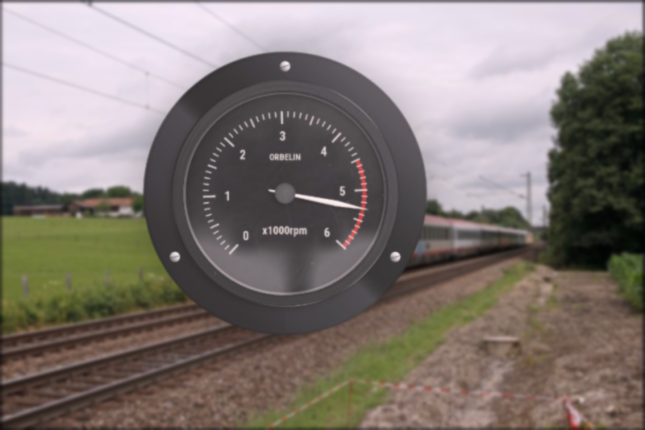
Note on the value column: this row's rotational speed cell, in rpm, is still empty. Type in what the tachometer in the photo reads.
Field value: 5300 rpm
